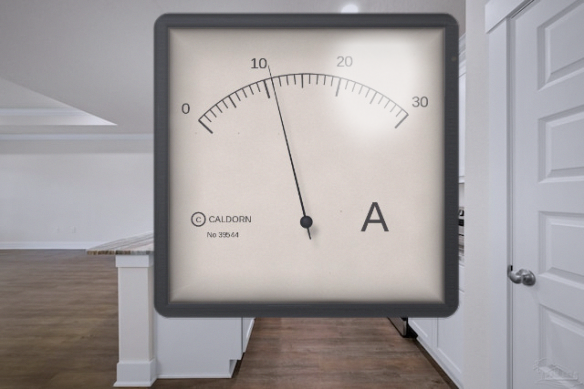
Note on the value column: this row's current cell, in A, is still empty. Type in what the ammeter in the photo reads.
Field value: 11 A
